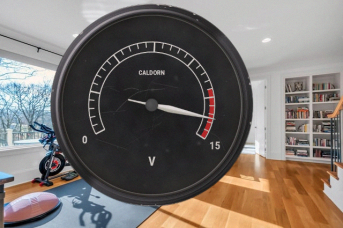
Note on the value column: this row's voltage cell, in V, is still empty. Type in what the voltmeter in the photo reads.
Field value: 13.75 V
